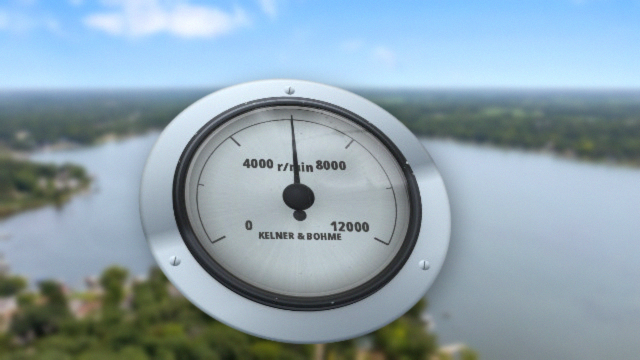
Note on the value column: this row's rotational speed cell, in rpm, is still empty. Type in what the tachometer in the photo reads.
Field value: 6000 rpm
